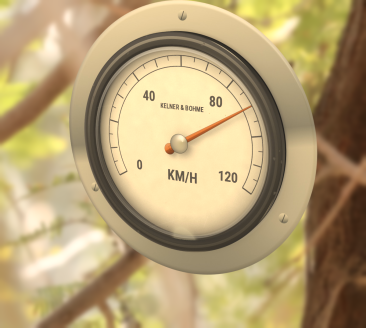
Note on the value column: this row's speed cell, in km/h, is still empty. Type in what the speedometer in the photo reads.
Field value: 90 km/h
